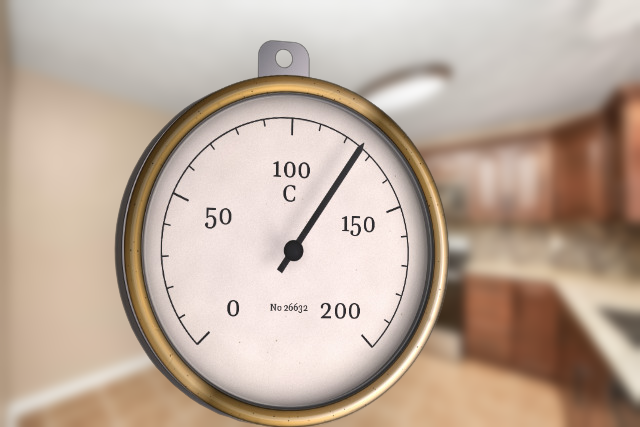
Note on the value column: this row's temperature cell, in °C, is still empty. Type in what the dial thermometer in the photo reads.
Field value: 125 °C
